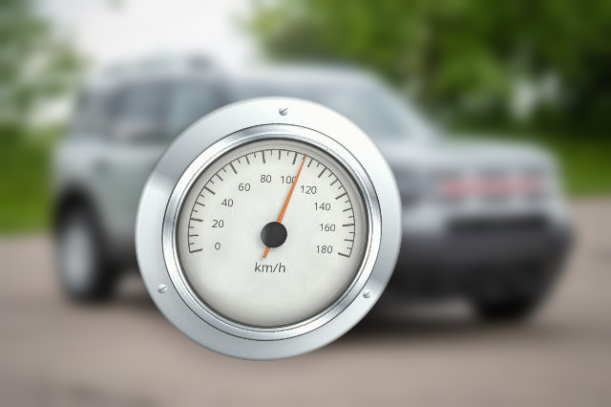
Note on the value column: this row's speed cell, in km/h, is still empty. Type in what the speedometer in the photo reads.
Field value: 105 km/h
